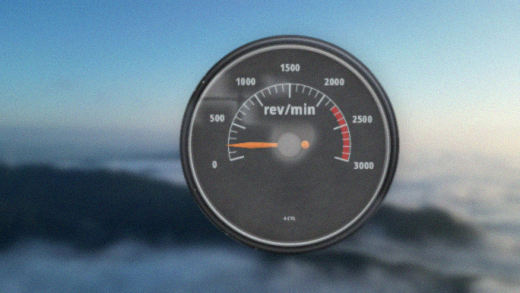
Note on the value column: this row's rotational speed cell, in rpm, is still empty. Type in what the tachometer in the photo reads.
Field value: 200 rpm
